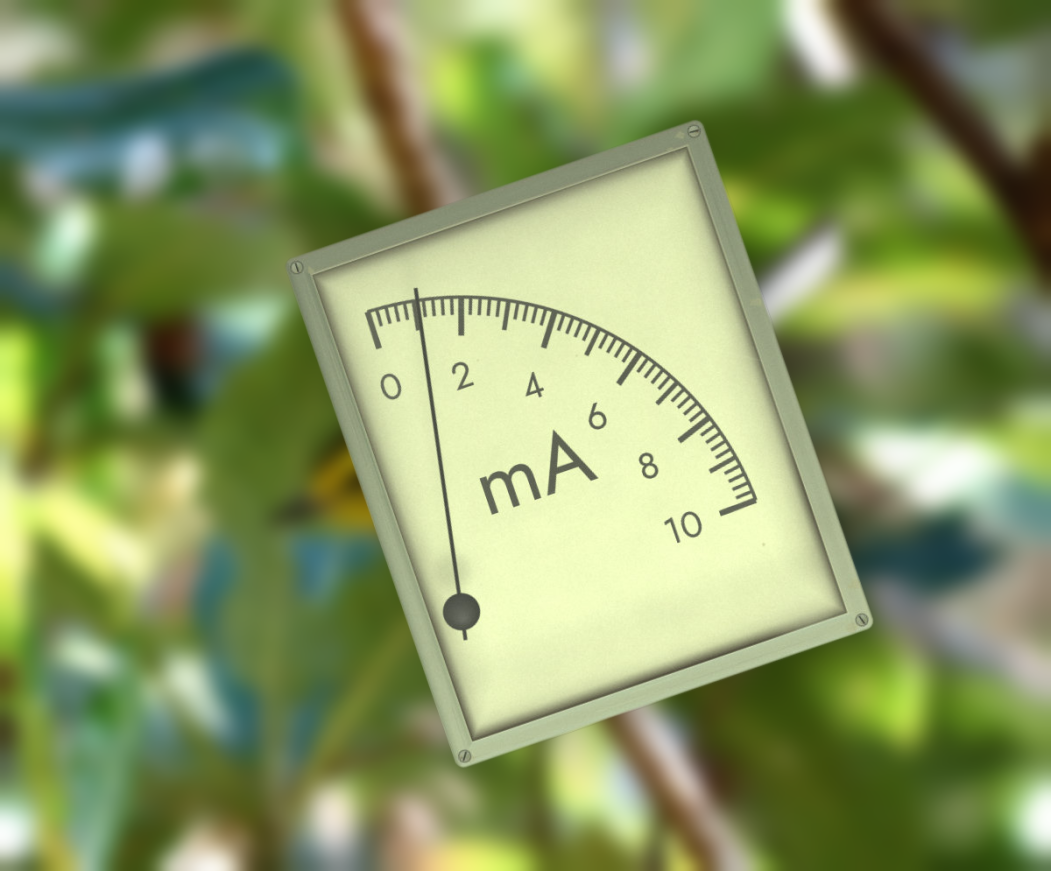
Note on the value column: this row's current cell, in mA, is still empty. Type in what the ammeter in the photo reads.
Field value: 1.1 mA
